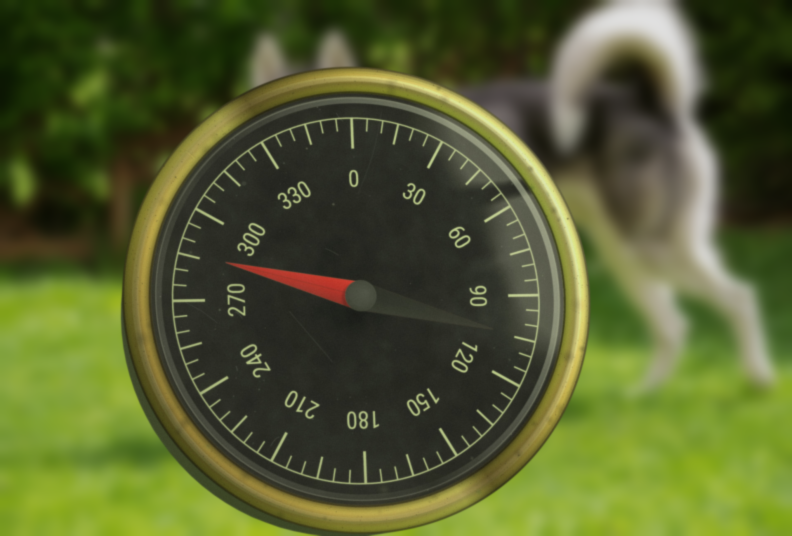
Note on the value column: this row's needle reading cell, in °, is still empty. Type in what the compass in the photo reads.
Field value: 285 °
